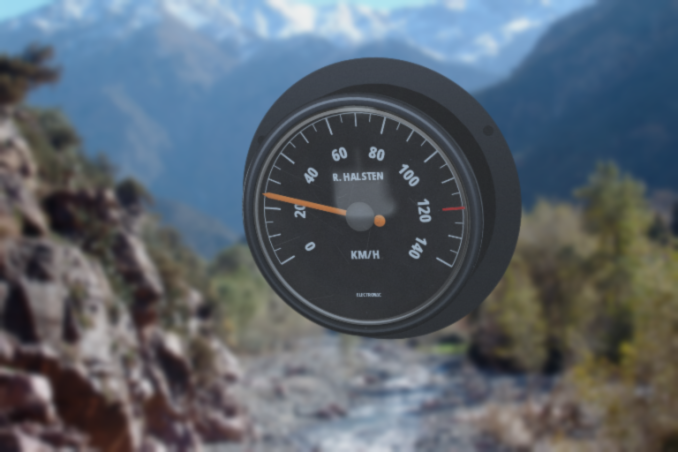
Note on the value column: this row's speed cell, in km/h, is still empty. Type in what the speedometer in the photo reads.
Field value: 25 km/h
